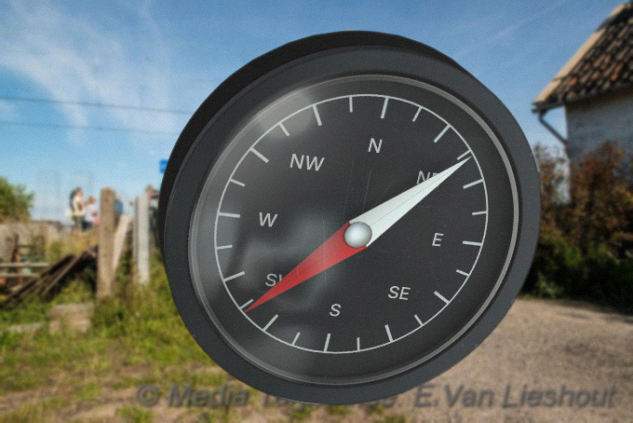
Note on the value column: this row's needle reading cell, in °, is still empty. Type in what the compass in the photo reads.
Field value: 225 °
